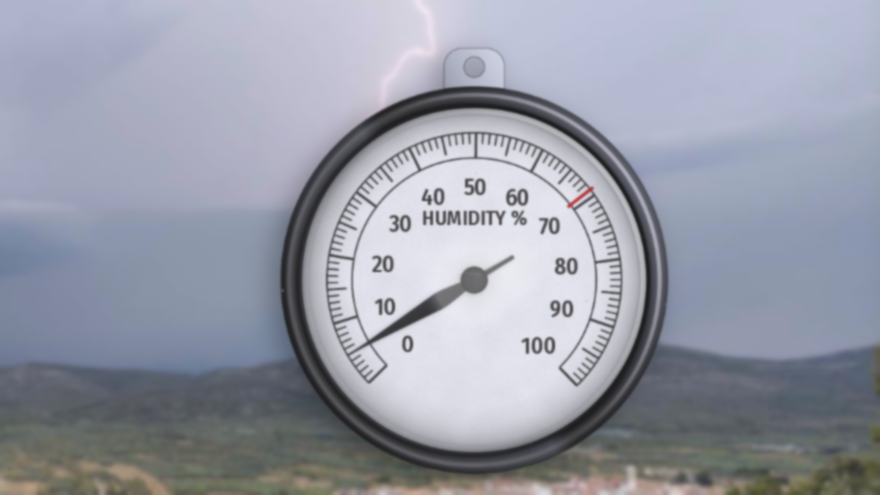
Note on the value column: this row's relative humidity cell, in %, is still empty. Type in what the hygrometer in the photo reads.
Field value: 5 %
